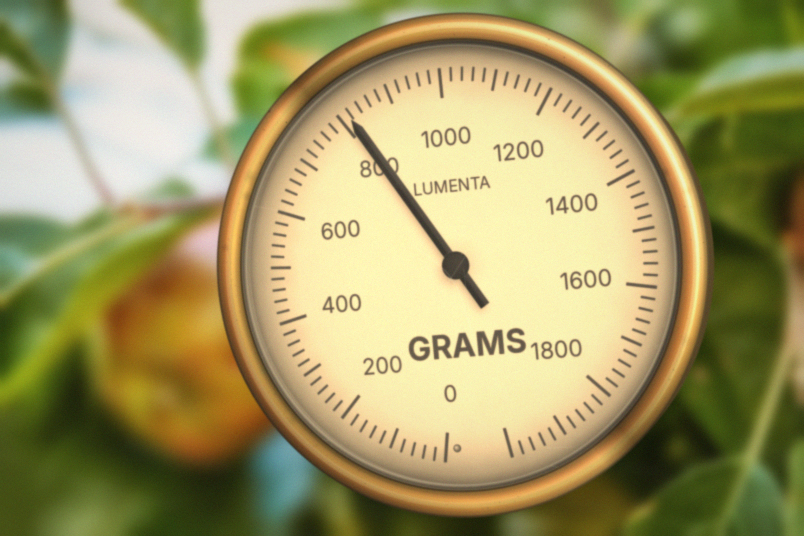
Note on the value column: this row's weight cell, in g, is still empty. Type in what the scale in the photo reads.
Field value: 820 g
